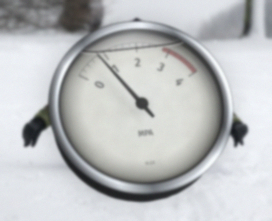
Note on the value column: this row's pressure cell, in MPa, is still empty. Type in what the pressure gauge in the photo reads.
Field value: 0.8 MPa
